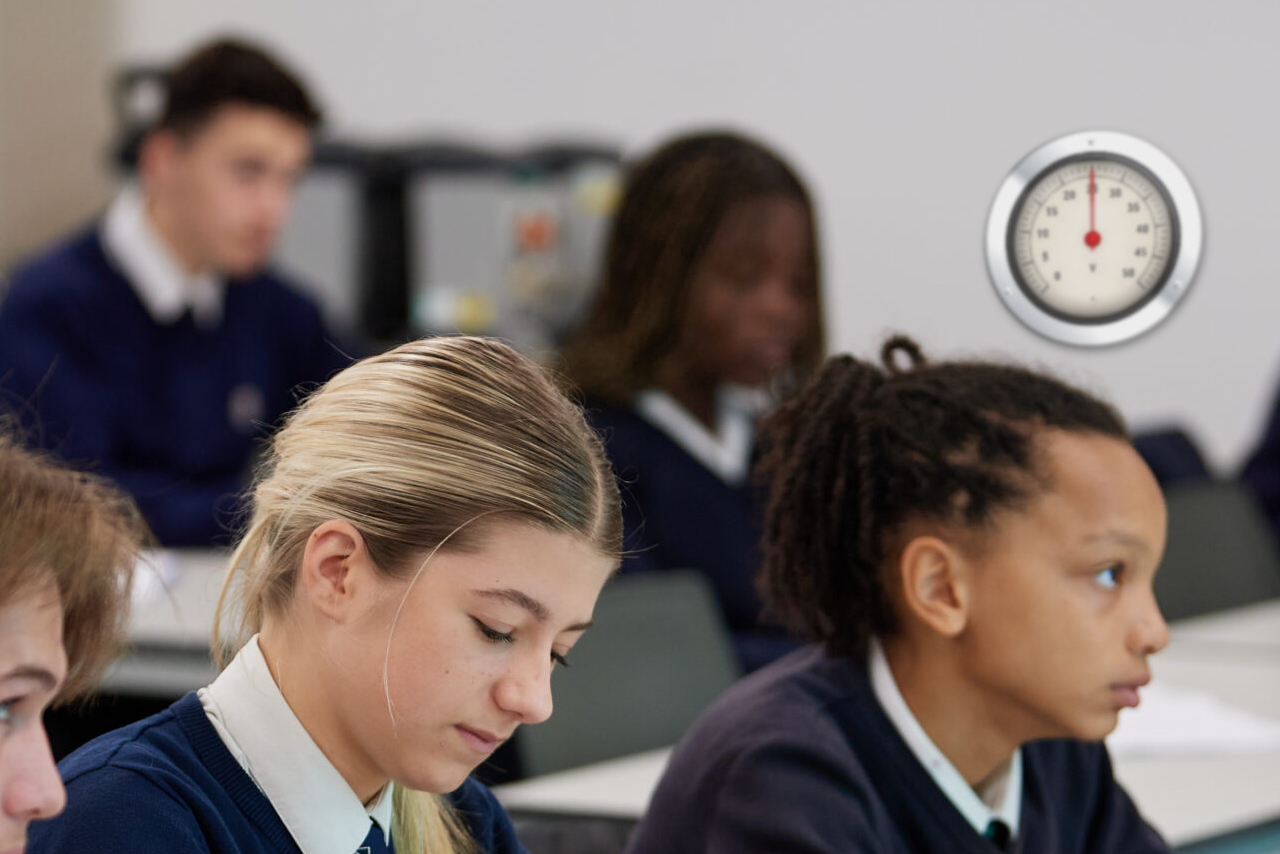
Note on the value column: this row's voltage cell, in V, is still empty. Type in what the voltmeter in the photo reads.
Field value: 25 V
